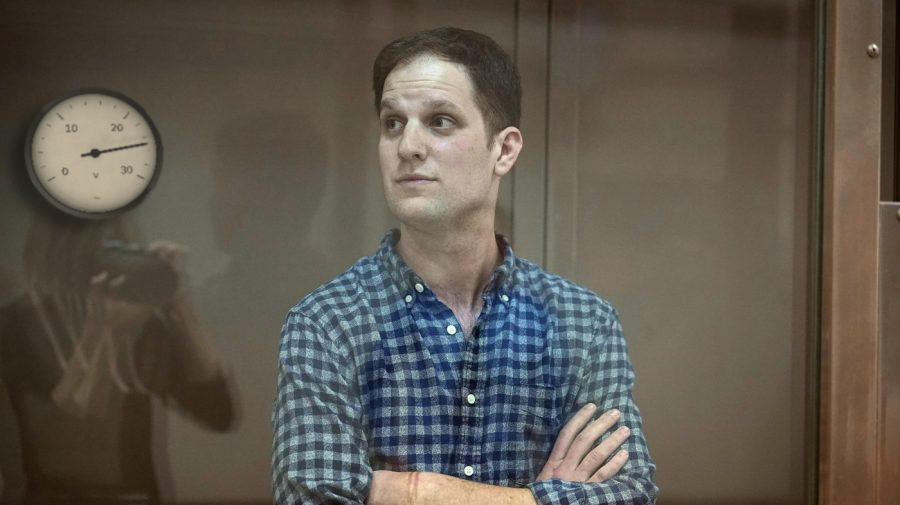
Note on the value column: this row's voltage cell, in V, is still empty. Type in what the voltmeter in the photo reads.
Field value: 25 V
